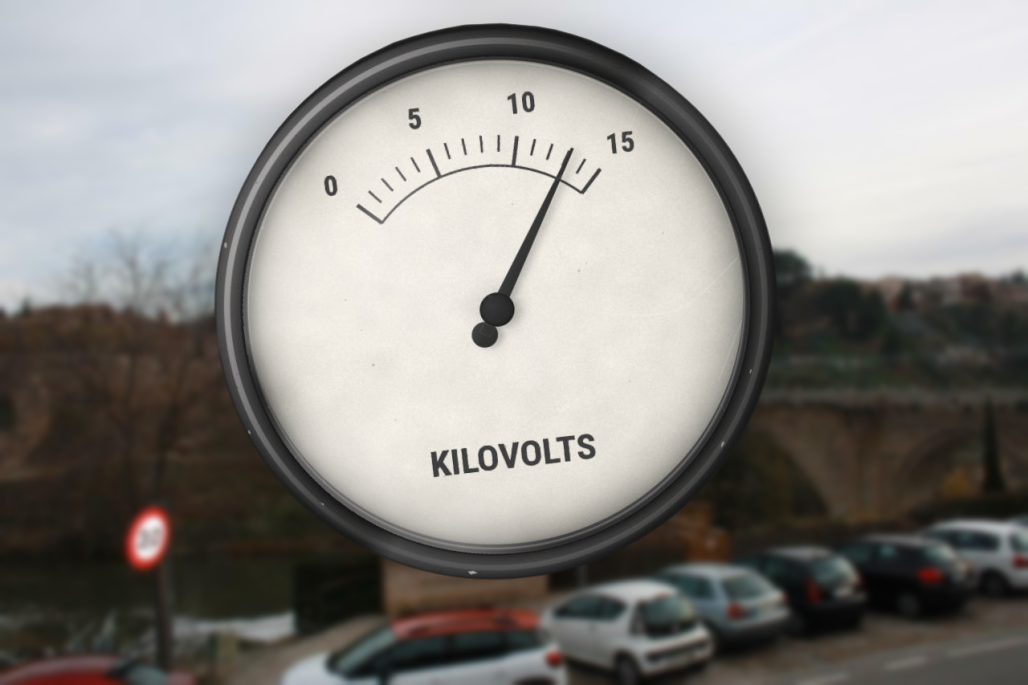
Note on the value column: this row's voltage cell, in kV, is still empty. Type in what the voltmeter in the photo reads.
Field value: 13 kV
